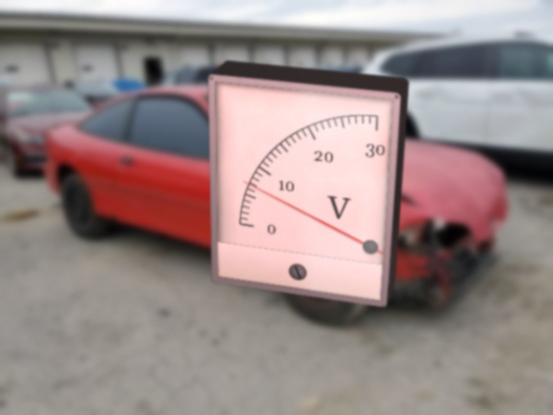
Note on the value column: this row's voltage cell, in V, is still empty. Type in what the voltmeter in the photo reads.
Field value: 7 V
